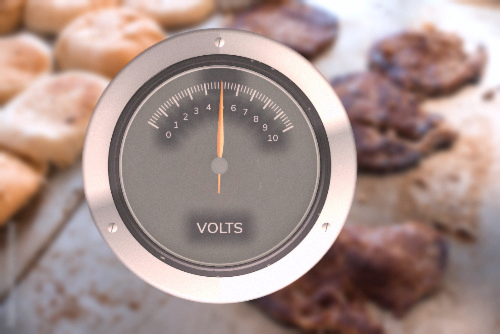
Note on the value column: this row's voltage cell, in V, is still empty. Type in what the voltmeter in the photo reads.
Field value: 5 V
